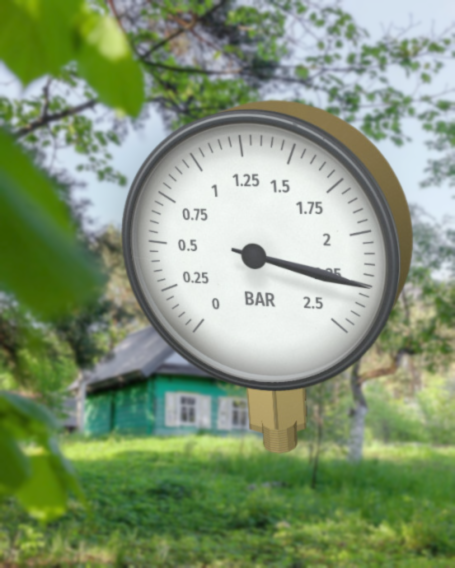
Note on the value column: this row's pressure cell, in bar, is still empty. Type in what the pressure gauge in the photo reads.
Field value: 2.25 bar
